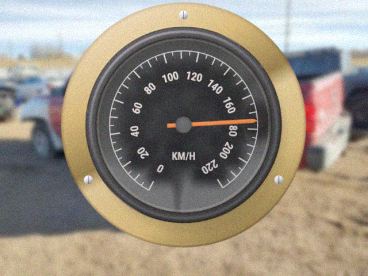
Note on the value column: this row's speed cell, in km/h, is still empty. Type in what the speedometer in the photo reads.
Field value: 175 km/h
